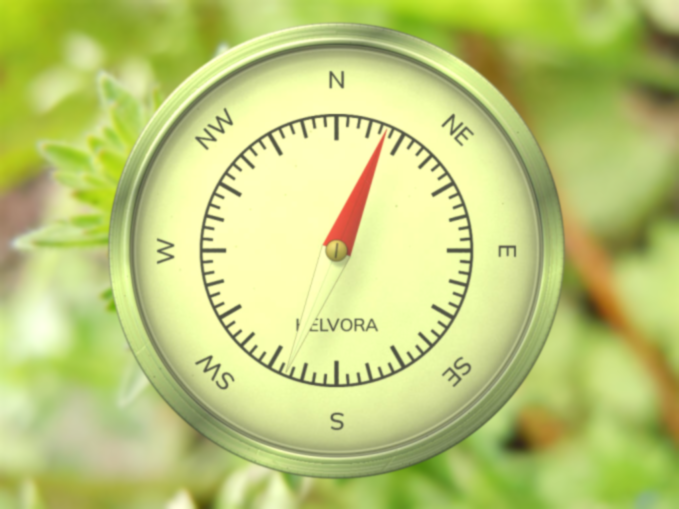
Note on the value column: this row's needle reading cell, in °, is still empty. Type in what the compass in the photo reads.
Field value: 22.5 °
